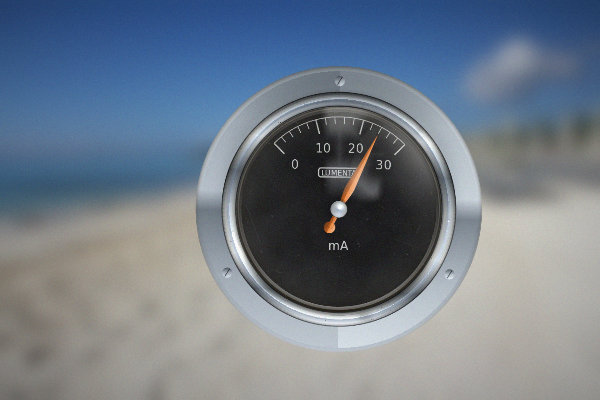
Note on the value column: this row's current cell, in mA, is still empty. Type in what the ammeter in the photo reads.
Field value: 24 mA
